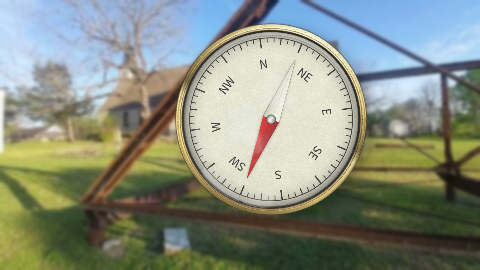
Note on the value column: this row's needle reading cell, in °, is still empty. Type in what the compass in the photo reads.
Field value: 210 °
